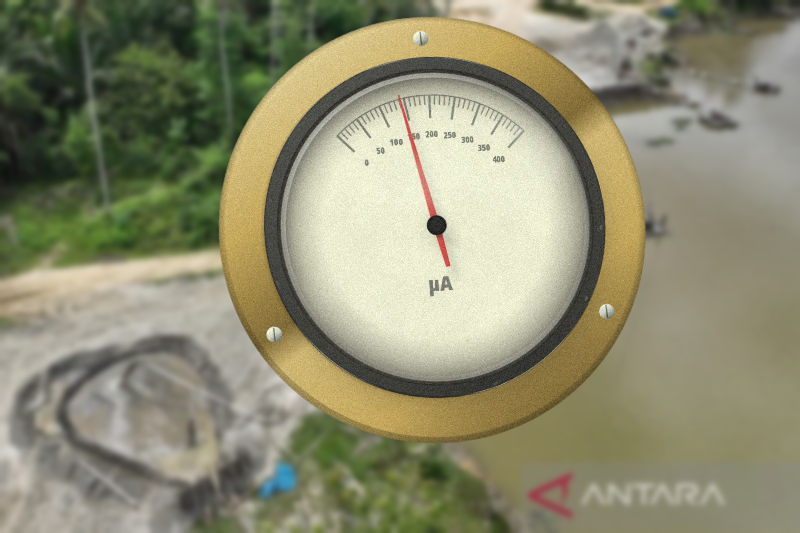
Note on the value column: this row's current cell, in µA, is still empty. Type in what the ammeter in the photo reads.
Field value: 140 µA
